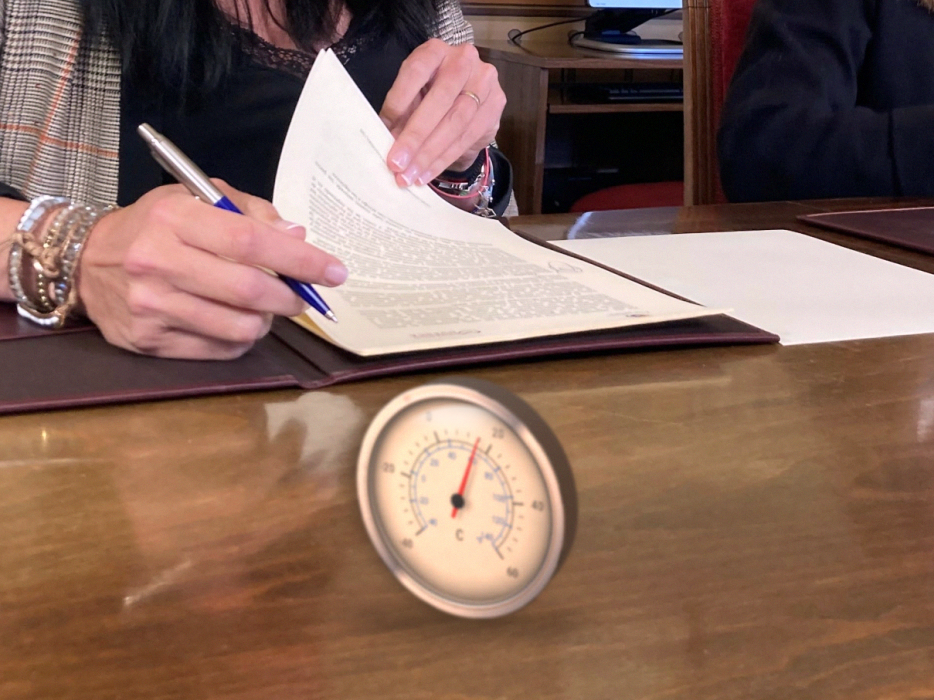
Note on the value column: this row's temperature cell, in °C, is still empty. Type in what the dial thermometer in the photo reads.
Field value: 16 °C
